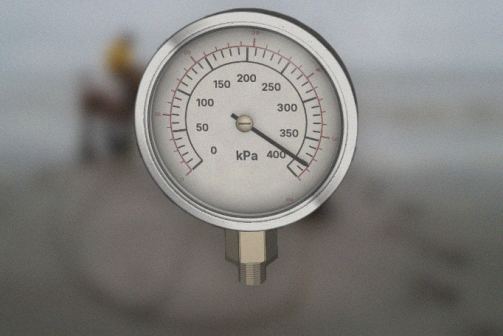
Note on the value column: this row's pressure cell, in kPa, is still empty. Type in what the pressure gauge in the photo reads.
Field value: 380 kPa
